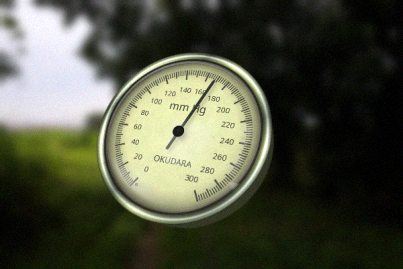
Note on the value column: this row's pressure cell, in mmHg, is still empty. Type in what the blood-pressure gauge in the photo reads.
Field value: 170 mmHg
